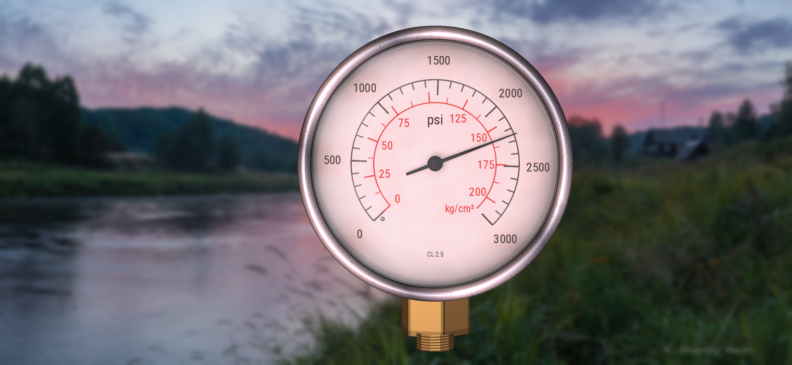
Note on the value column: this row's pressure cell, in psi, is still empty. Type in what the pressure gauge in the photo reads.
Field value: 2250 psi
